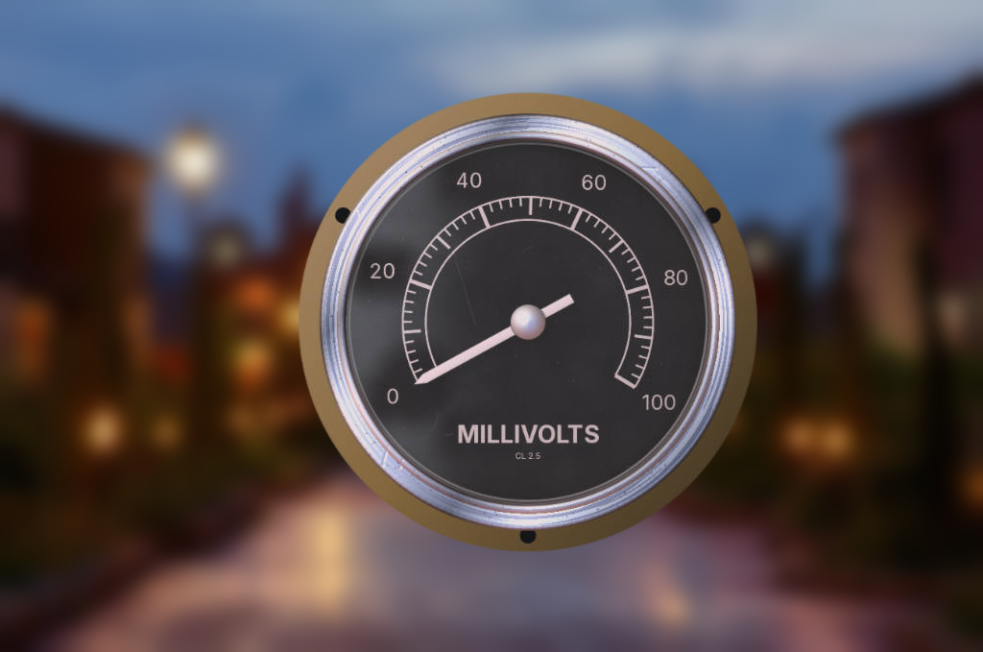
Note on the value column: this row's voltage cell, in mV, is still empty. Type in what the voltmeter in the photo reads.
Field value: 0 mV
